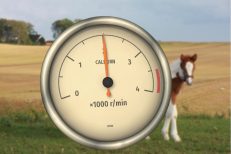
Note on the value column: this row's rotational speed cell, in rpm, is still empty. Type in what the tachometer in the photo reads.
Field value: 2000 rpm
